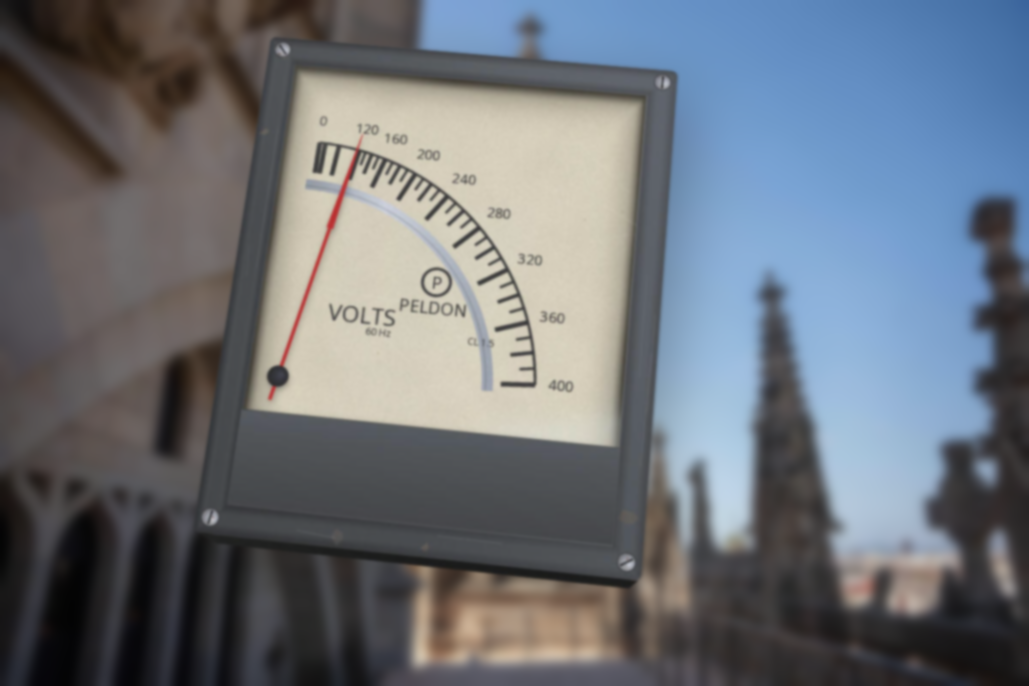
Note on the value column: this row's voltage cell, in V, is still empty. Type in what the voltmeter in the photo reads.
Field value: 120 V
